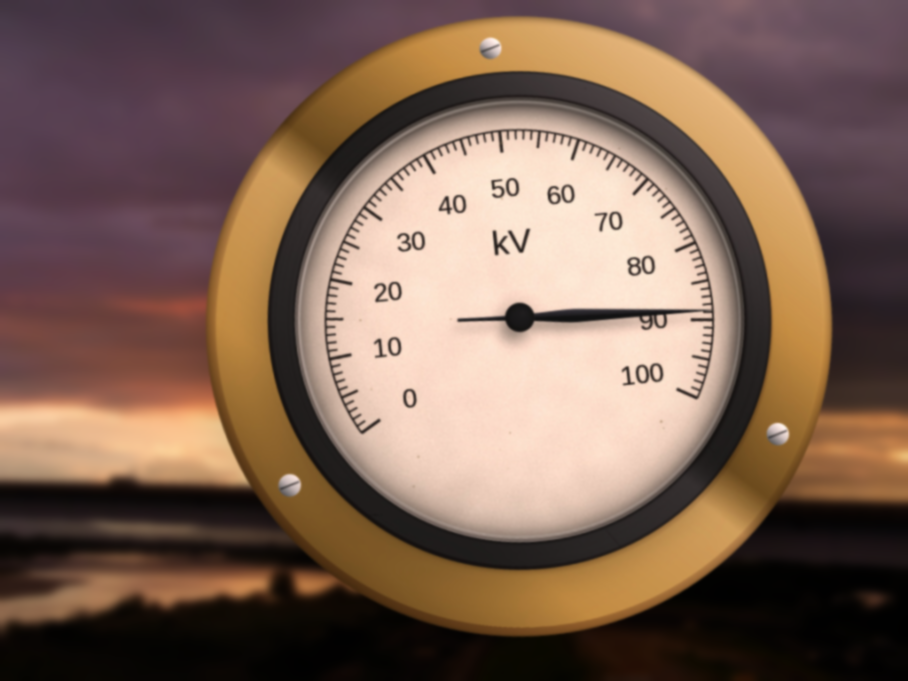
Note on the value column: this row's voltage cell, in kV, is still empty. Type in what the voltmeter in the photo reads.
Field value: 89 kV
